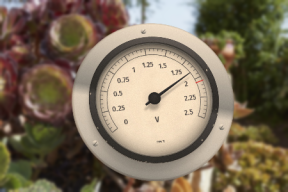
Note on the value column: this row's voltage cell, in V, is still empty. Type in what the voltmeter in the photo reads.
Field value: 1.9 V
